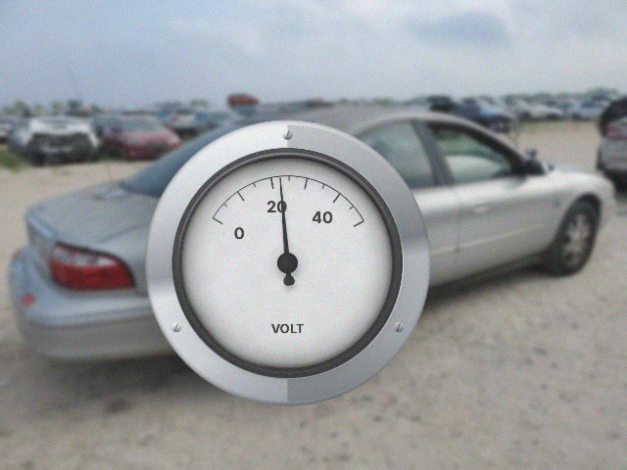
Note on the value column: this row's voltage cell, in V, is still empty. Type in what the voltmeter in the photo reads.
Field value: 22.5 V
